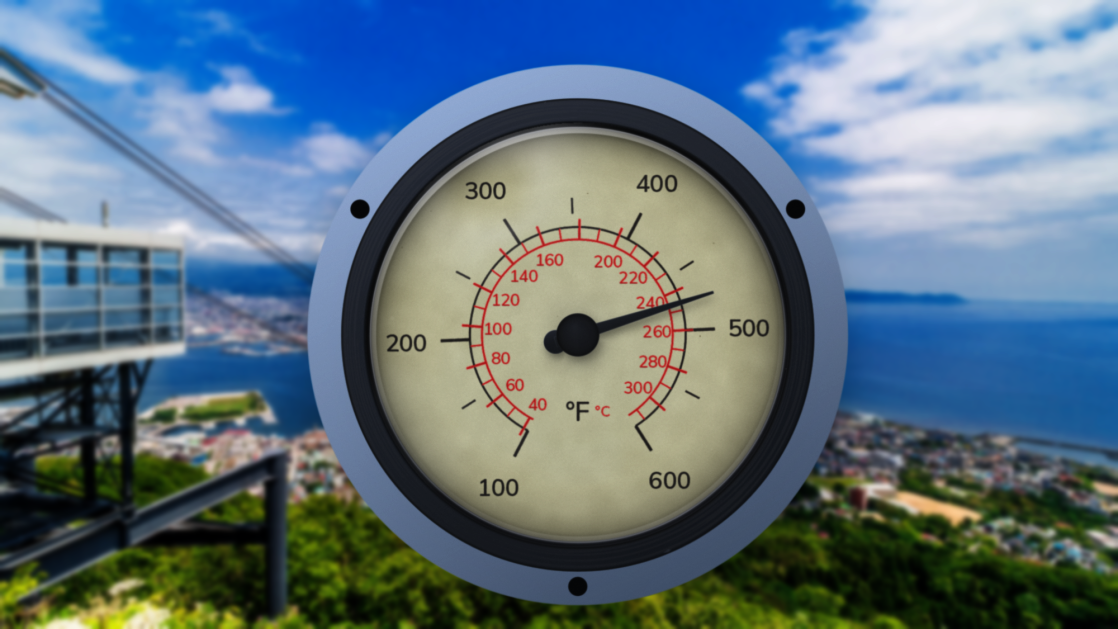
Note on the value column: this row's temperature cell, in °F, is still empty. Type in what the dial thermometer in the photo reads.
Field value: 475 °F
